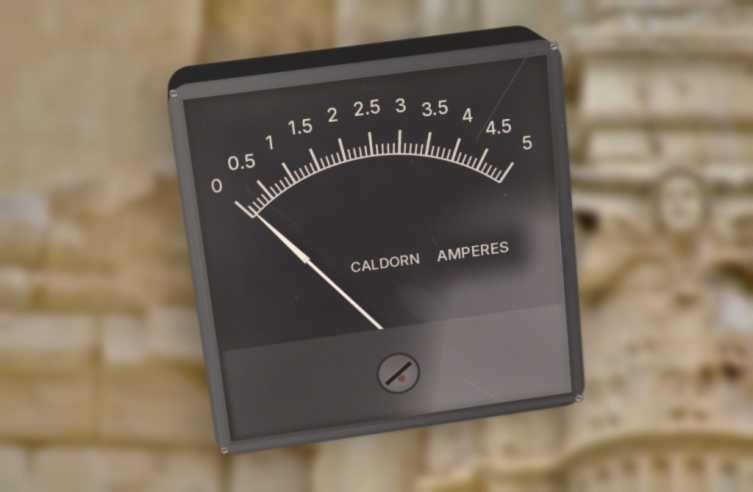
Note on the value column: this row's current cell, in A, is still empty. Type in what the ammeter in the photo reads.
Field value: 0.1 A
